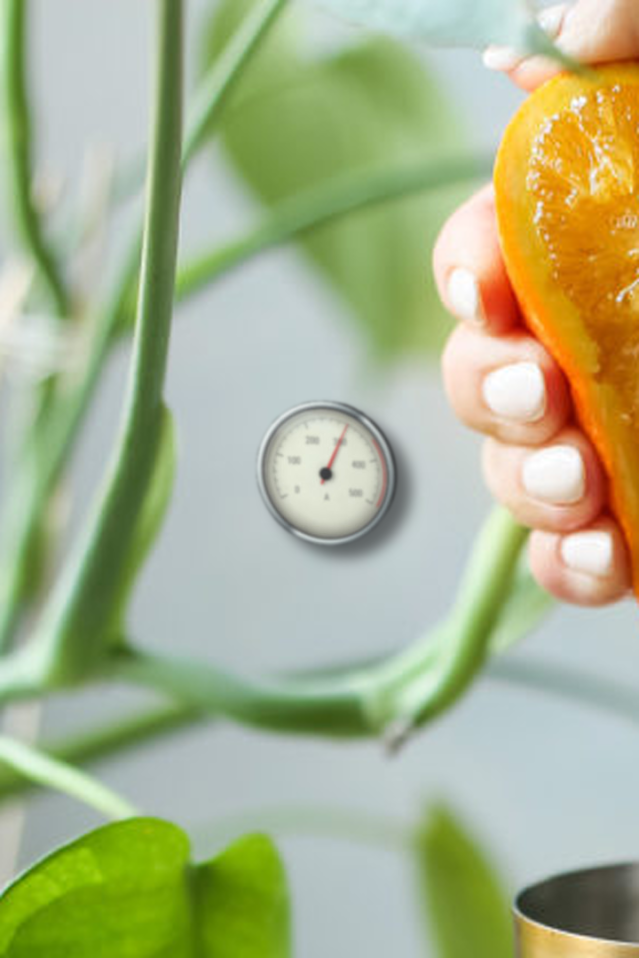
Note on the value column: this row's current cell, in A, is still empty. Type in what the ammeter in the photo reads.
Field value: 300 A
